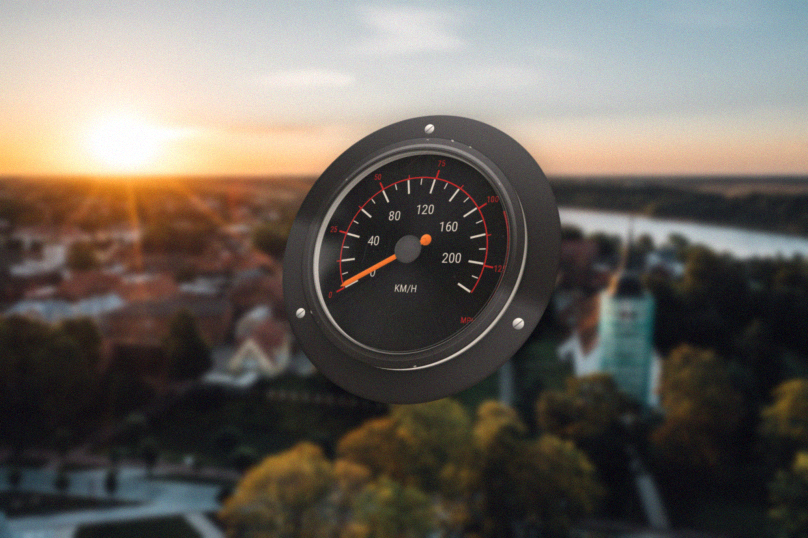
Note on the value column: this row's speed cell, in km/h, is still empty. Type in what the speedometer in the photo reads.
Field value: 0 km/h
